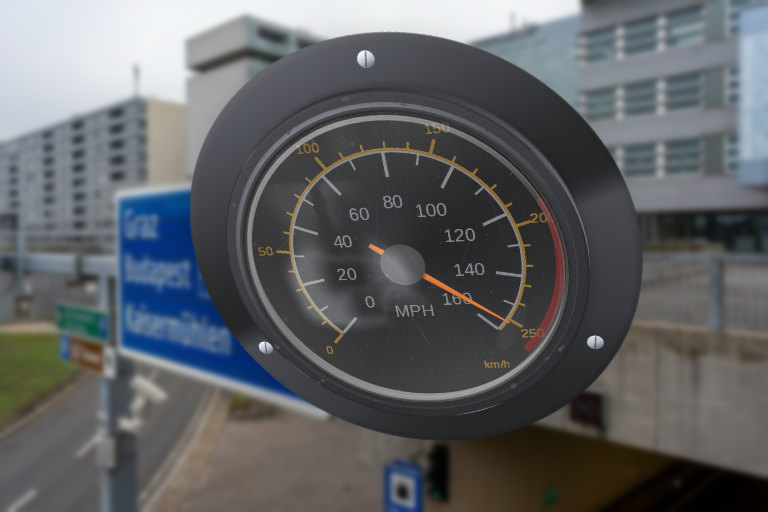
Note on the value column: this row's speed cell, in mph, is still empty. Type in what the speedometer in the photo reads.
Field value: 155 mph
